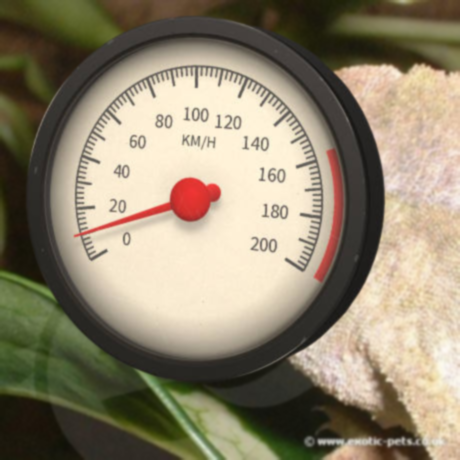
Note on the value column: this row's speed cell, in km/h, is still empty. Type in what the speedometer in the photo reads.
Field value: 10 km/h
